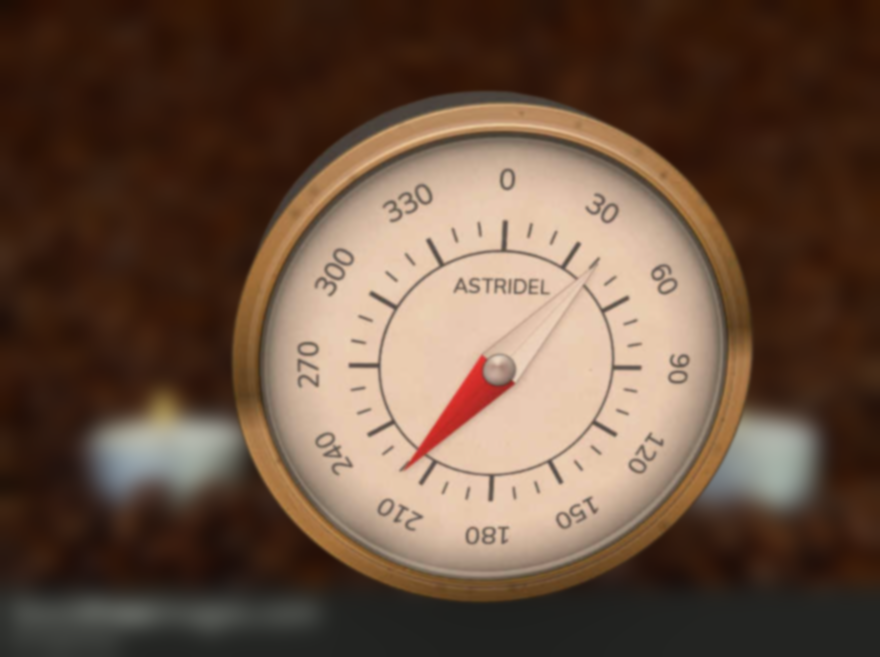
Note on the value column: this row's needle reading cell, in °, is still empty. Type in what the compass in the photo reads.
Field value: 220 °
